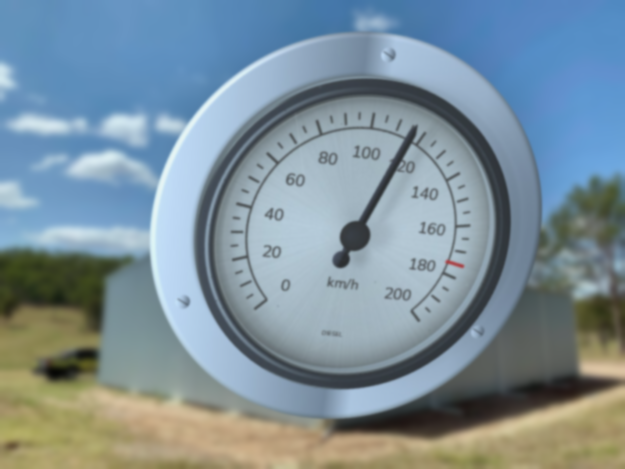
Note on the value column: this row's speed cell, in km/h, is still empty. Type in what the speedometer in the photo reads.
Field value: 115 km/h
